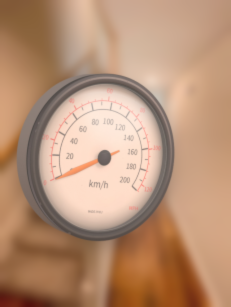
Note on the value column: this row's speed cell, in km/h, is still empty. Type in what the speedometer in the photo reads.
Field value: 0 km/h
